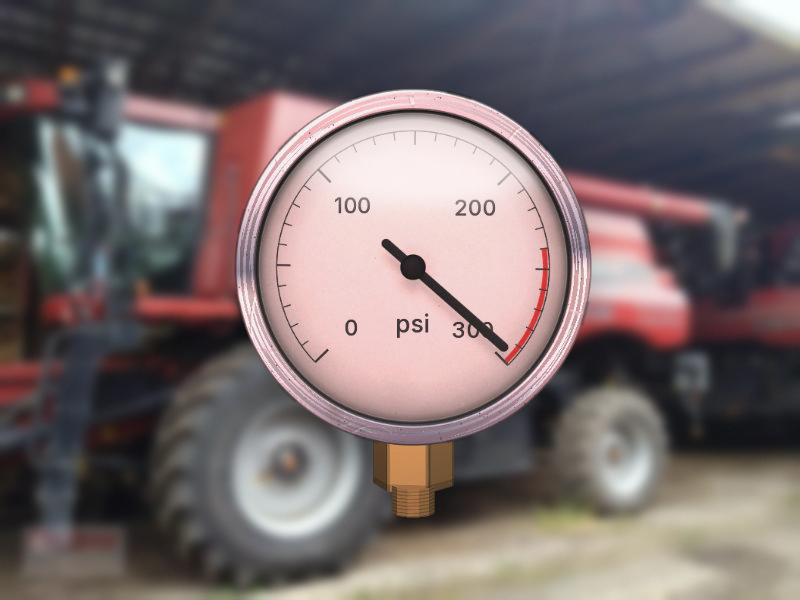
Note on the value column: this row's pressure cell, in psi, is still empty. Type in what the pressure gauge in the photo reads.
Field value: 295 psi
